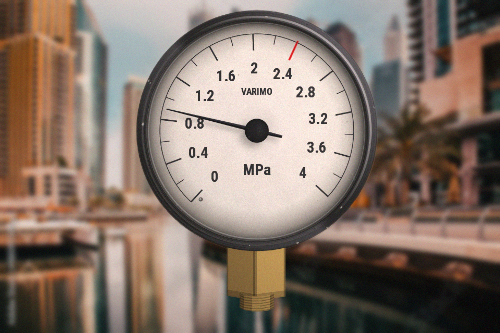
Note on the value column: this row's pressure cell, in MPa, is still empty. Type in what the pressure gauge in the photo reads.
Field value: 0.9 MPa
